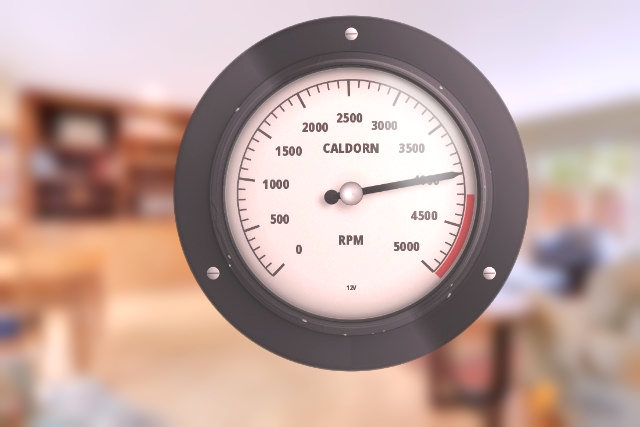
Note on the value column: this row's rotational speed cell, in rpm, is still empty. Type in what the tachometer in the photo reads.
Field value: 4000 rpm
